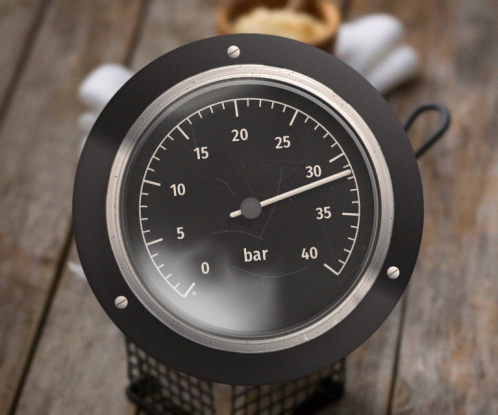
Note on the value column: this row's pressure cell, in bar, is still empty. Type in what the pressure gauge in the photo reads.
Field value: 31.5 bar
